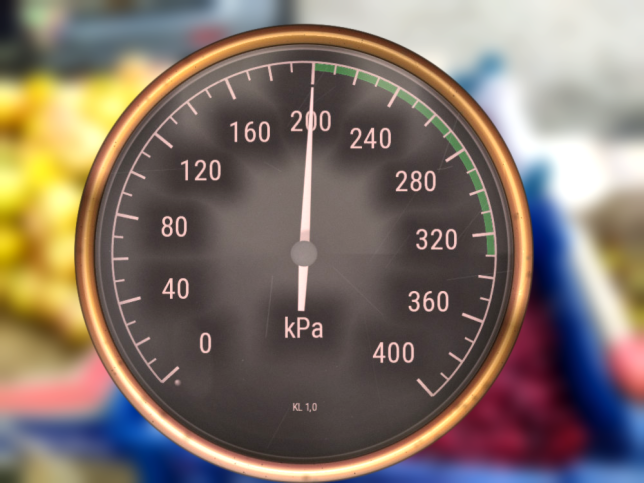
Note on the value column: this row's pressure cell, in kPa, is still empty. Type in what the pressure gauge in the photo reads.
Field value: 200 kPa
